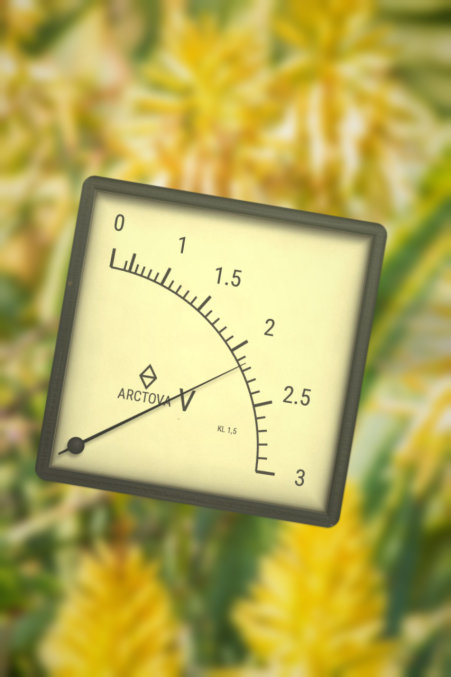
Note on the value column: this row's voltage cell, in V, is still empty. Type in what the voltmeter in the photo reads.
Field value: 2.15 V
